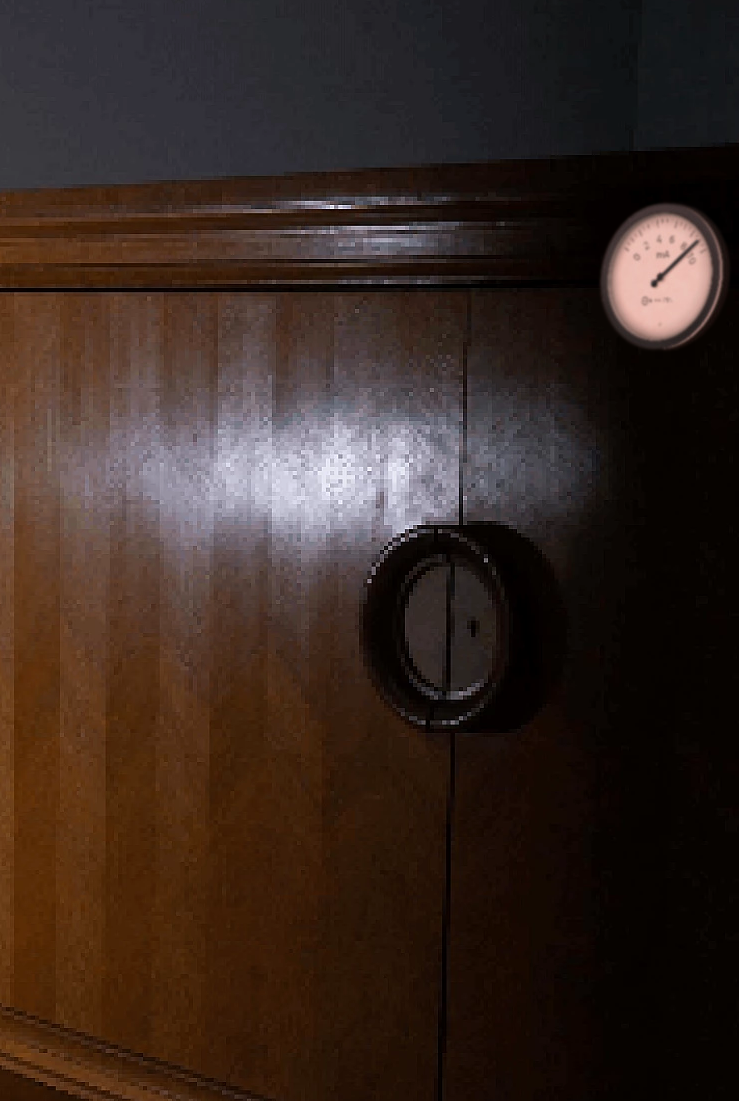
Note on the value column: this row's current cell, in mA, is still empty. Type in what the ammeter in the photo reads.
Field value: 9 mA
